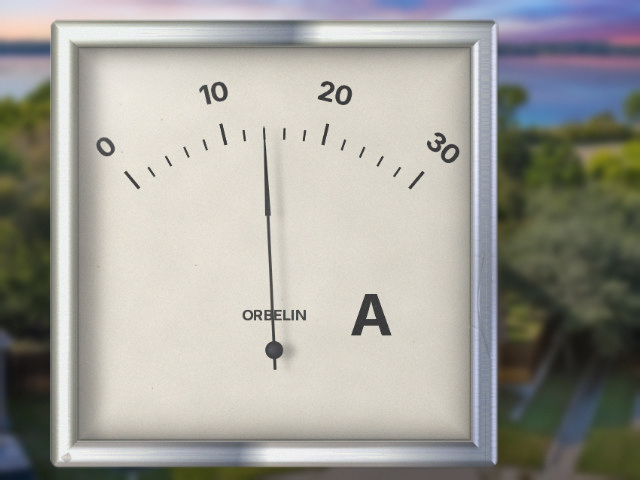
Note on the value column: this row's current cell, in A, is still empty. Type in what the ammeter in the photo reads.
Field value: 14 A
